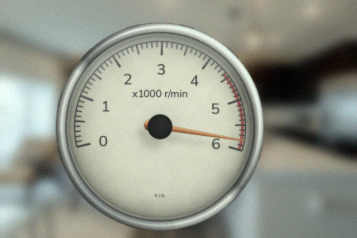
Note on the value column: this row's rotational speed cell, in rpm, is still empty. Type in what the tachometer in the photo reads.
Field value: 5800 rpm
